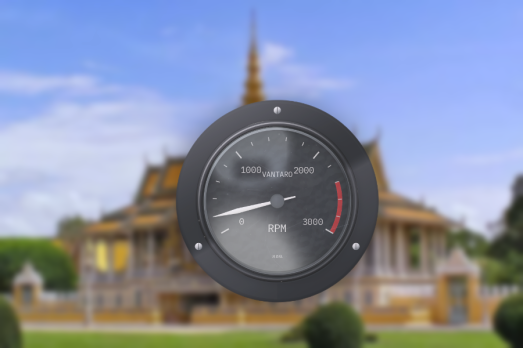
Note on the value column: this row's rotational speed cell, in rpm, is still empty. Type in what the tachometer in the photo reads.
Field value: 200 rpm
